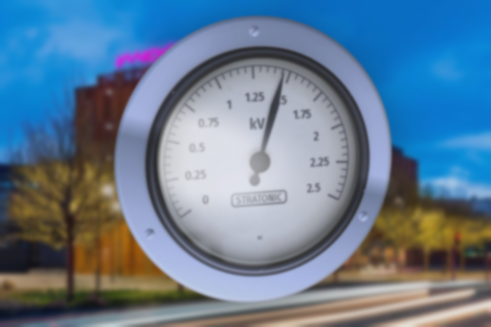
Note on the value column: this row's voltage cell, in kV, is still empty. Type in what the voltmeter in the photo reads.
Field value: 1.45 kV
